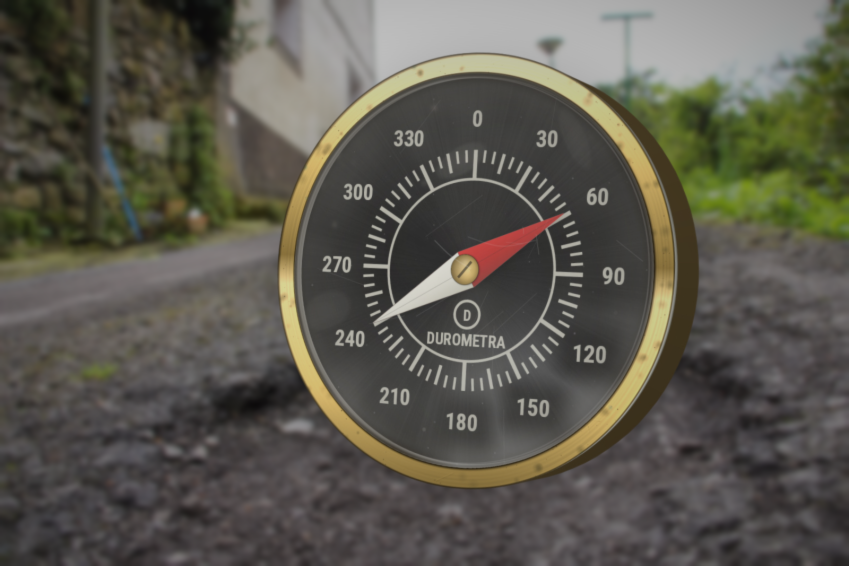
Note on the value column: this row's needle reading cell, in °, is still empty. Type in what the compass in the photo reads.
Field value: 60 °
